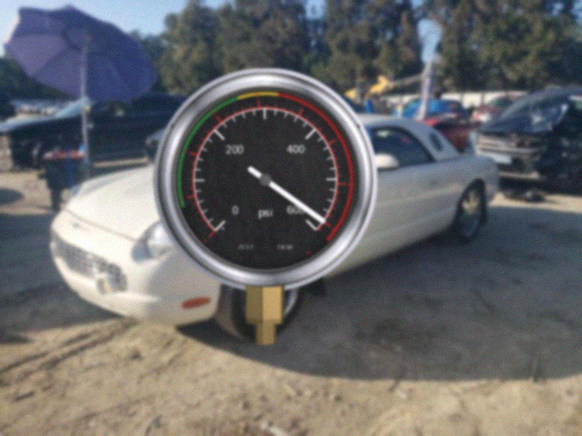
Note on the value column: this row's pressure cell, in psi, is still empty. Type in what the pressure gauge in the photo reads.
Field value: 580 psi
